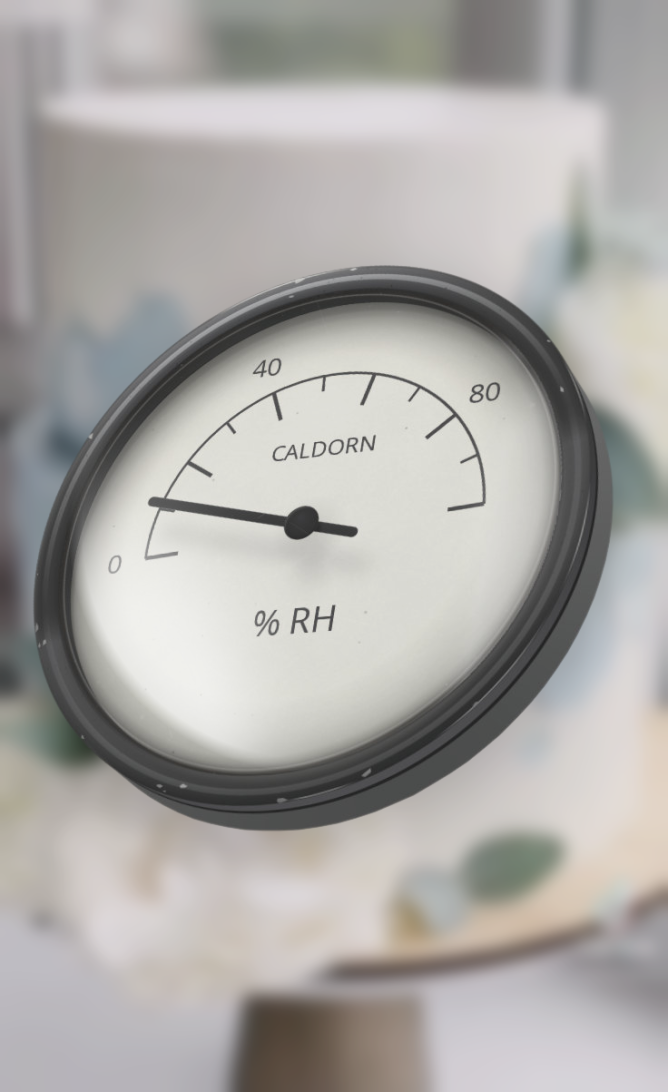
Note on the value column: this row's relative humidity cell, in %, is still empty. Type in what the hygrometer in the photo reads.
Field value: 10 %
